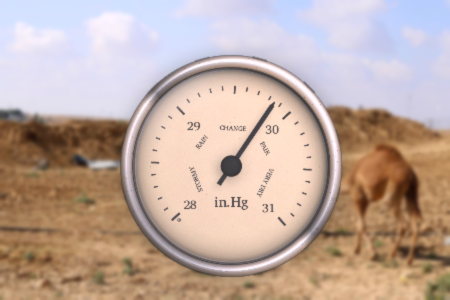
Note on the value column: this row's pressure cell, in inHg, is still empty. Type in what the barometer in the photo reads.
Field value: 29.85 inHg
